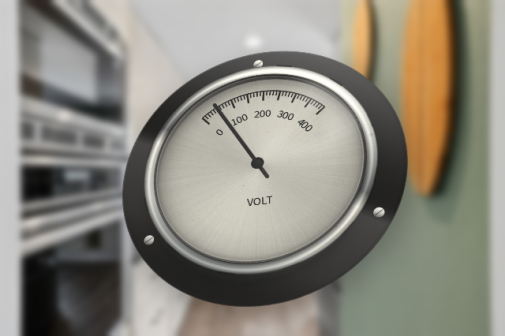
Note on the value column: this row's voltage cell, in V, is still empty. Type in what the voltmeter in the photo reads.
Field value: 50 V
